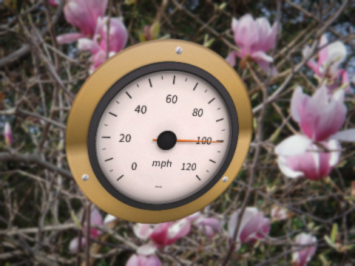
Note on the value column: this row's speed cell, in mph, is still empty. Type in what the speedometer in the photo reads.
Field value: 100 mph
